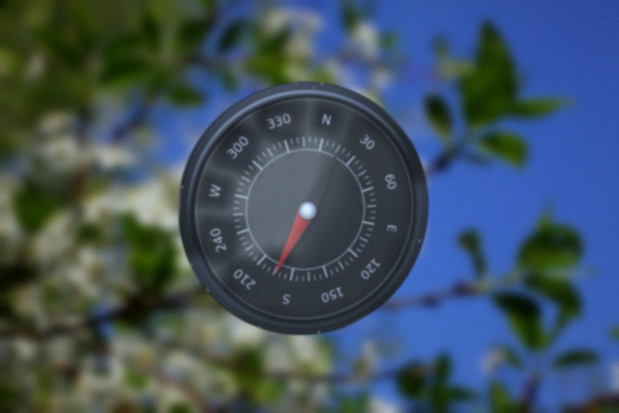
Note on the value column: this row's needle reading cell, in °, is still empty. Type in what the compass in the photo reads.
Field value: 195 °
